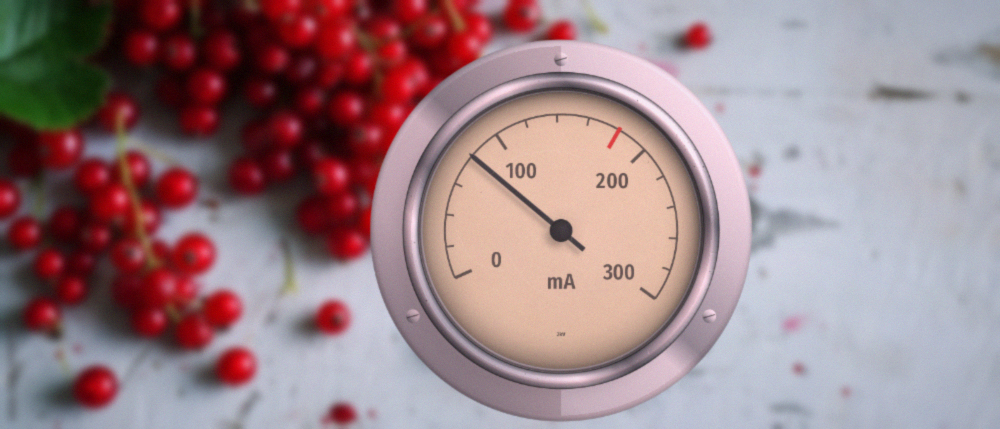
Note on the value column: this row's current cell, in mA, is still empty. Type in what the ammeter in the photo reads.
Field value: 80 mA
